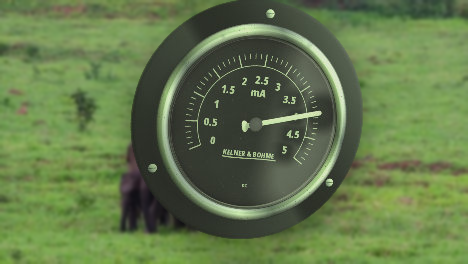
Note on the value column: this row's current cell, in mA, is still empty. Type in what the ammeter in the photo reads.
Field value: 4 mA
